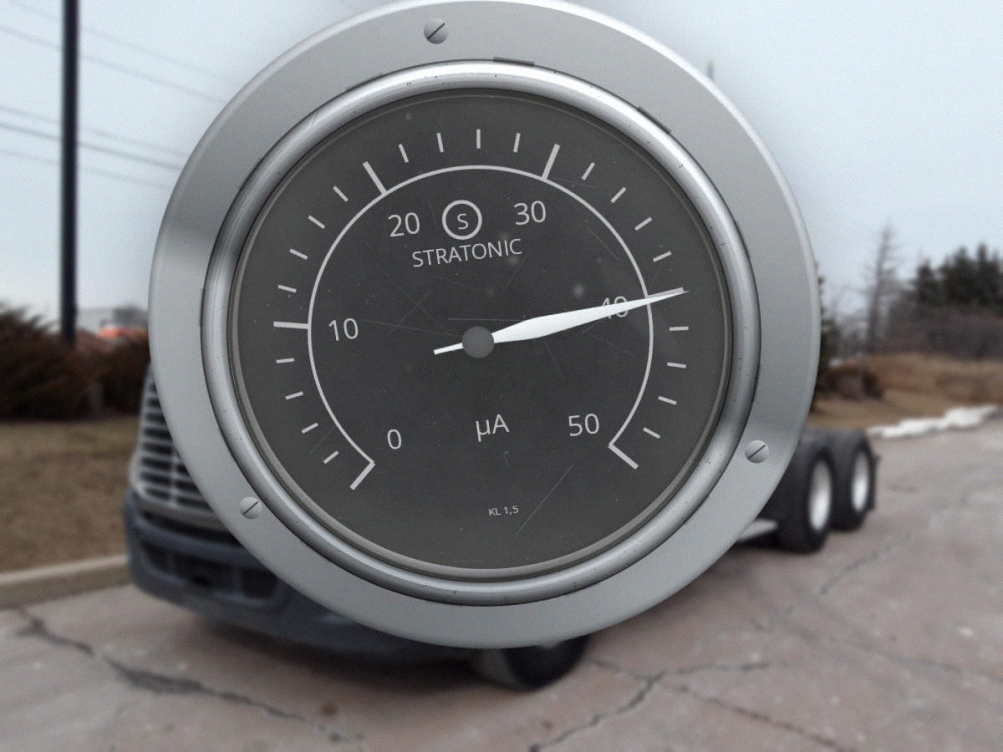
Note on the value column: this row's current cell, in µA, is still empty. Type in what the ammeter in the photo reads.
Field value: 40 µA
